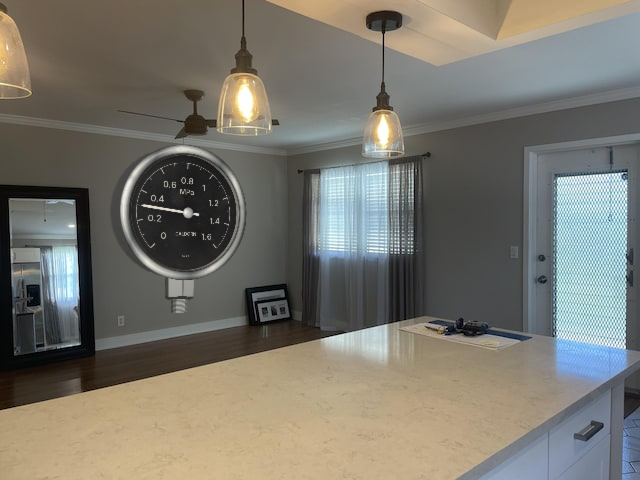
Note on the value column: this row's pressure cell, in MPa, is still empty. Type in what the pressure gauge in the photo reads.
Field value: 0.3 MPa
